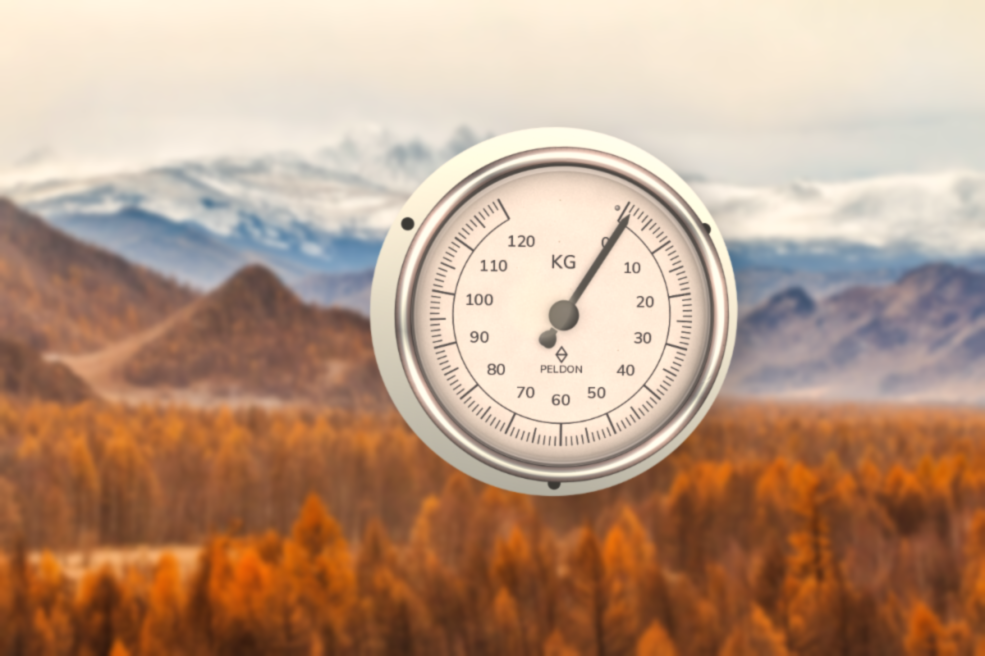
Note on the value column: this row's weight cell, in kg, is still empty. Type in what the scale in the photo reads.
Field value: 1 kg
